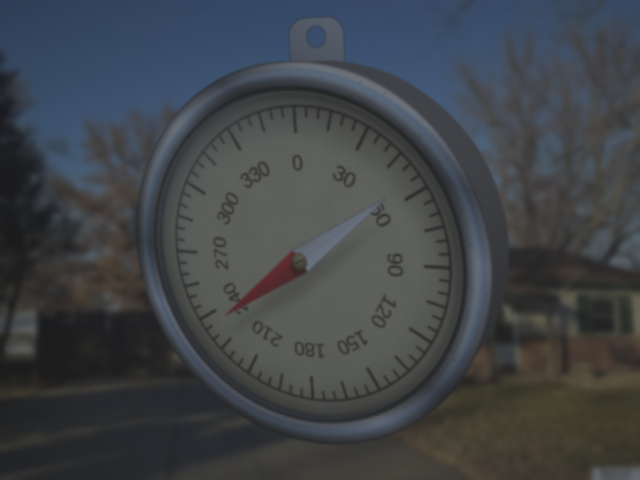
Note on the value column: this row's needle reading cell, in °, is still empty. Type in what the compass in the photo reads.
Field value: 235 °
